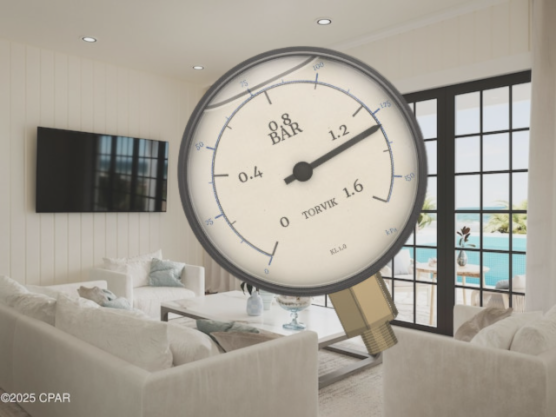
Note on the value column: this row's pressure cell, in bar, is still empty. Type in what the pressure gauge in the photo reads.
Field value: 1.3 bar
